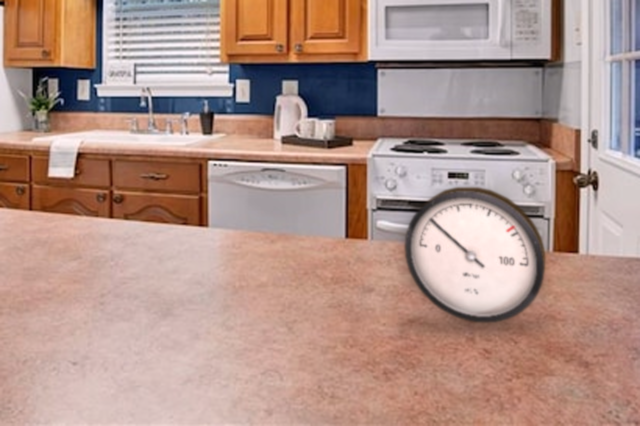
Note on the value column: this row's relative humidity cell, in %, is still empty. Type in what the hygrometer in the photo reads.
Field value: 20 %
